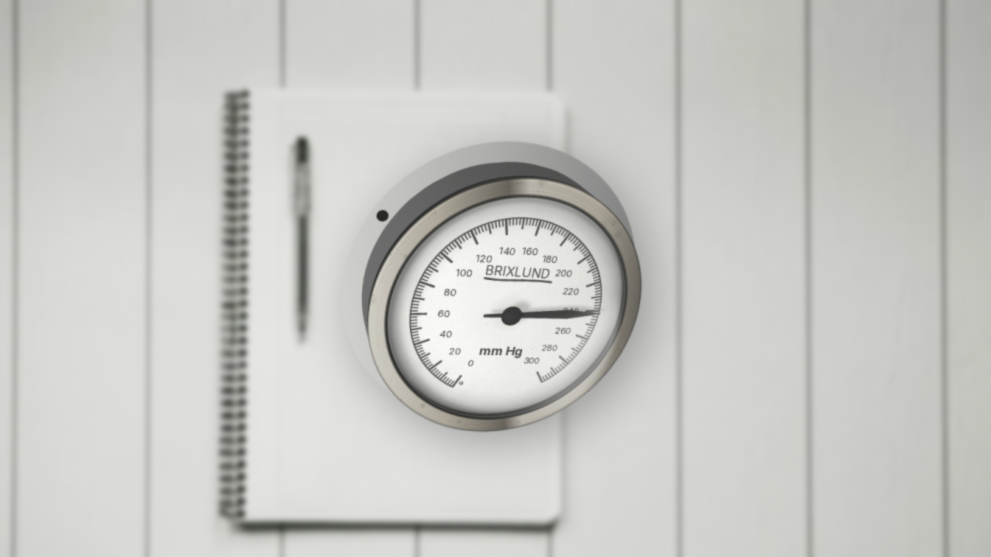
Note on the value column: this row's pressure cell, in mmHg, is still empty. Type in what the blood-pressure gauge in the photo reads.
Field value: 240 mmHg
